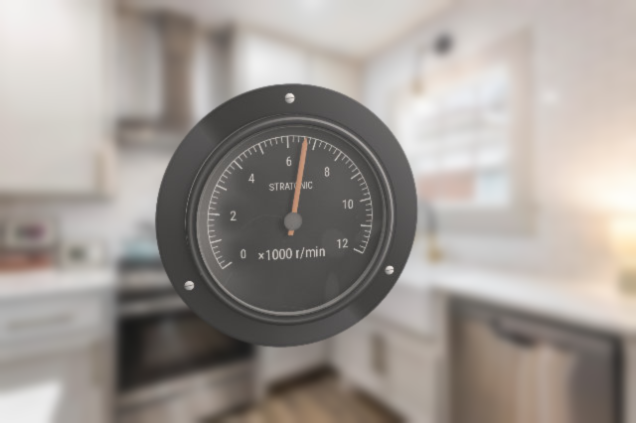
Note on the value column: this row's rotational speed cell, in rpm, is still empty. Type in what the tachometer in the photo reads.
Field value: 6600 rpm
